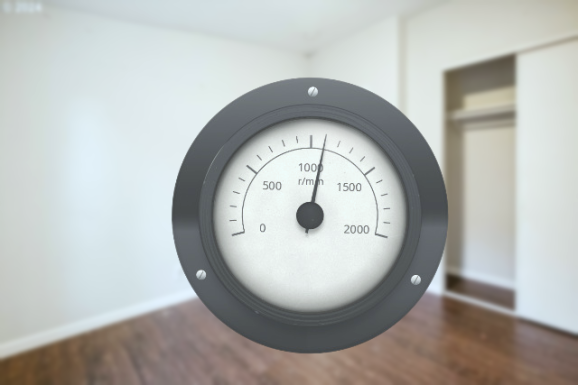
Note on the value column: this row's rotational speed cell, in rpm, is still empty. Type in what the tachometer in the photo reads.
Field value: 1100 rpm
